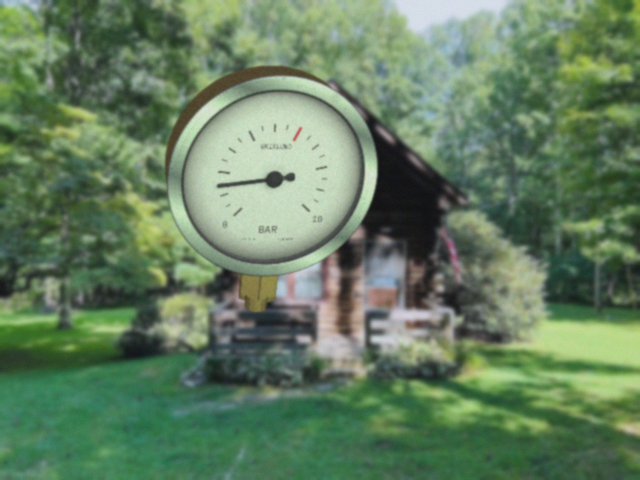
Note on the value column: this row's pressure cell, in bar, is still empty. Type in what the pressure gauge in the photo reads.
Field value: 1.5 bar
